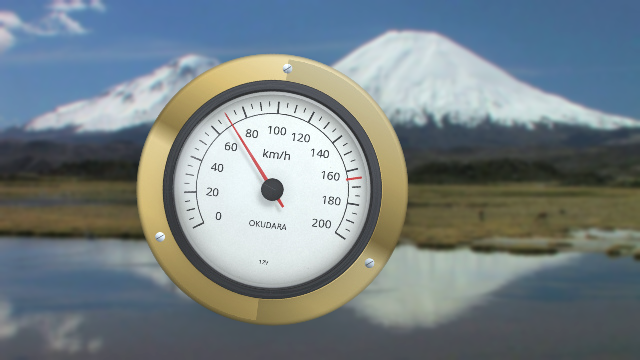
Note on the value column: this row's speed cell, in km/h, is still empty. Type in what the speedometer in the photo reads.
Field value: 70 km/h
